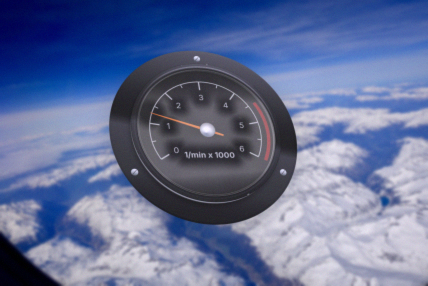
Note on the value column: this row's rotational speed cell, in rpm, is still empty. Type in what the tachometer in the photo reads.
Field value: 1250 rpm
